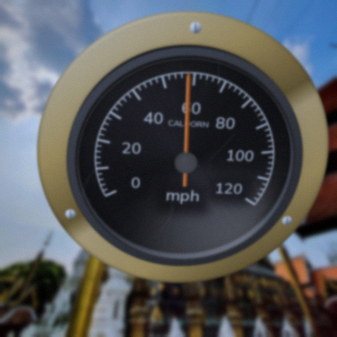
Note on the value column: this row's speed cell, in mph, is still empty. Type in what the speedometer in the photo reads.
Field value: 58 mph
